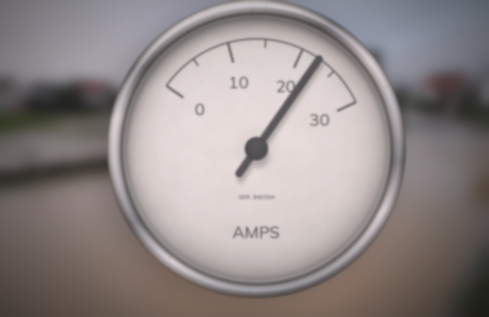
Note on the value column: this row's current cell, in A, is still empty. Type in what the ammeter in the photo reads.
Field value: 22.5 A
